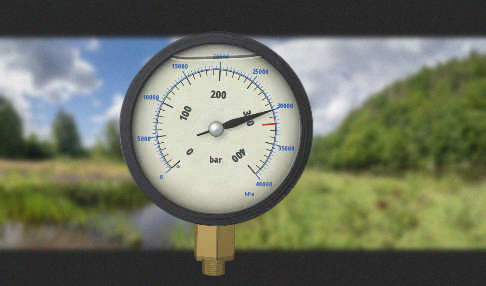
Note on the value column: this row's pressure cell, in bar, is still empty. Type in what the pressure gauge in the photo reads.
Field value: 300 bar
